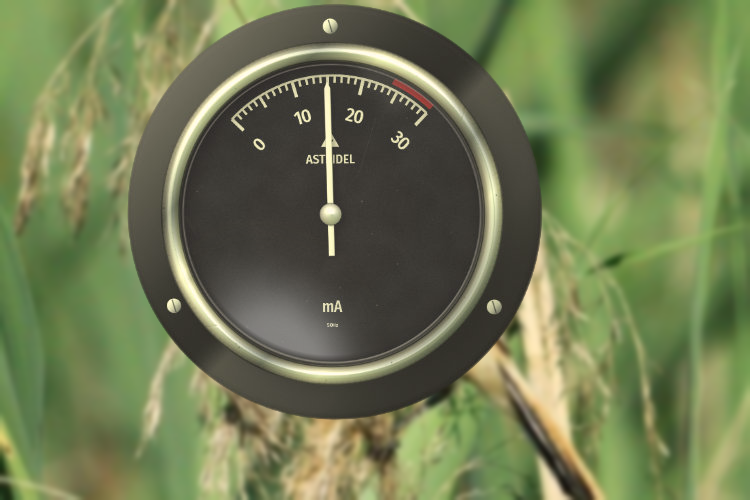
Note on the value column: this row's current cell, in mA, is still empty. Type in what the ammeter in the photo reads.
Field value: 15 mA
